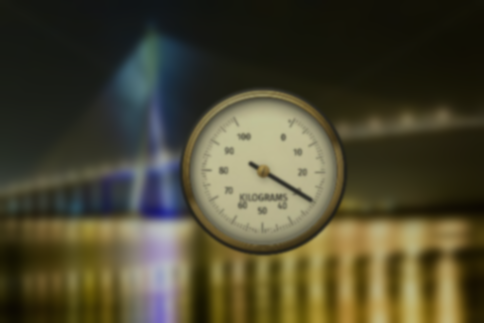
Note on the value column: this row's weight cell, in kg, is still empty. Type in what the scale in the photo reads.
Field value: 30 kg
